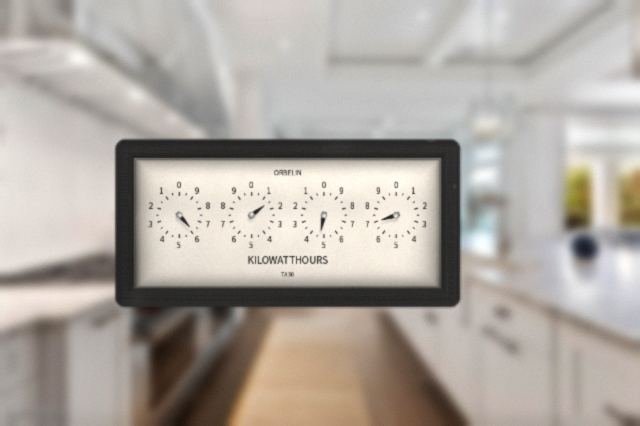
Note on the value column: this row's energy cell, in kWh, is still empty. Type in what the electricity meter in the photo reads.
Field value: 6147 kWh
